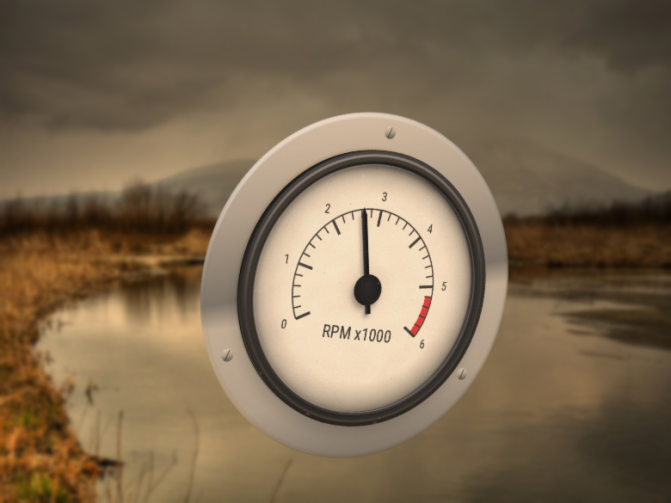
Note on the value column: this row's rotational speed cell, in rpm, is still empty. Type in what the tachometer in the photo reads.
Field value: 2600 rpm
